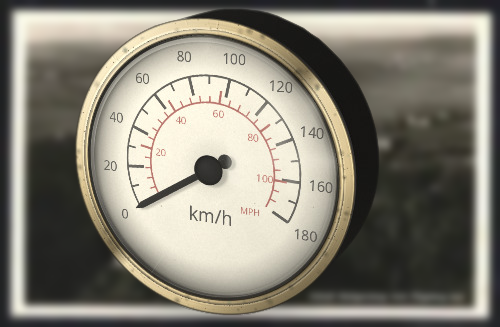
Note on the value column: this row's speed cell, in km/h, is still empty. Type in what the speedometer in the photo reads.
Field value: 0 km/h
